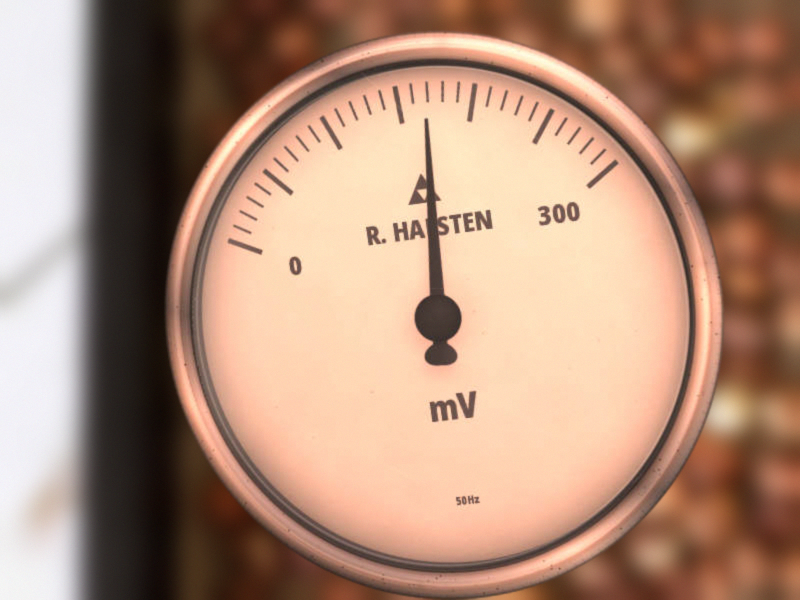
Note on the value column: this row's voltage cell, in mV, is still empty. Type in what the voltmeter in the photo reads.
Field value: 170 mV
